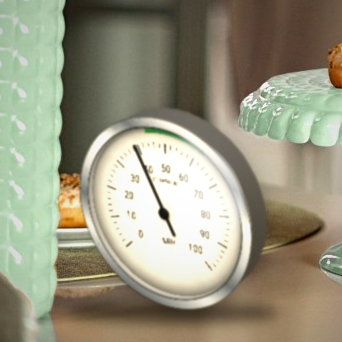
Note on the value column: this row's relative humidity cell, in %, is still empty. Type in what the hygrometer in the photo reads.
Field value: 40 %
